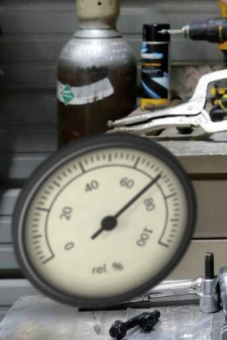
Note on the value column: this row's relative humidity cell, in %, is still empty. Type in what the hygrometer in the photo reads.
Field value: 70 %
